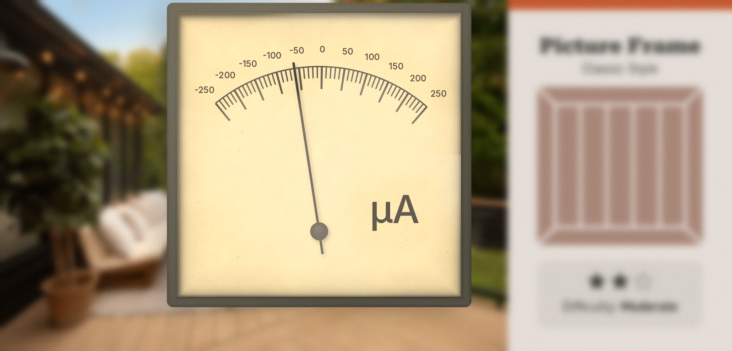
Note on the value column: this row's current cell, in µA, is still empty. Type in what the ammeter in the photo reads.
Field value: -60 µA
